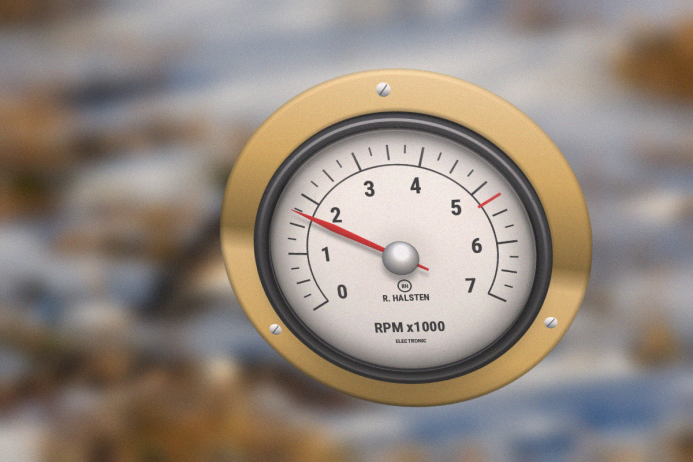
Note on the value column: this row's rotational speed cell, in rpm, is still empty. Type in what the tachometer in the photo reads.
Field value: 1750 rpm
